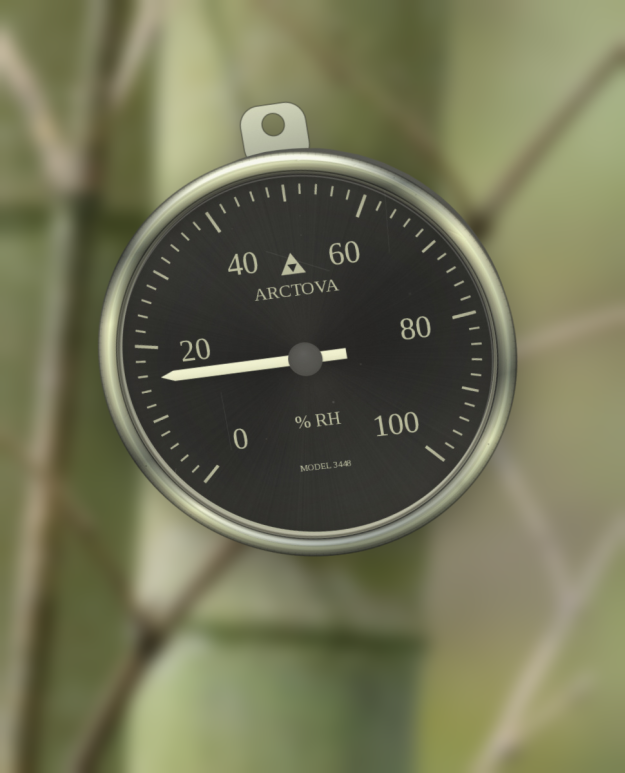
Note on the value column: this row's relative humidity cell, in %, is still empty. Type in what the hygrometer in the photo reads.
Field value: 16 %
